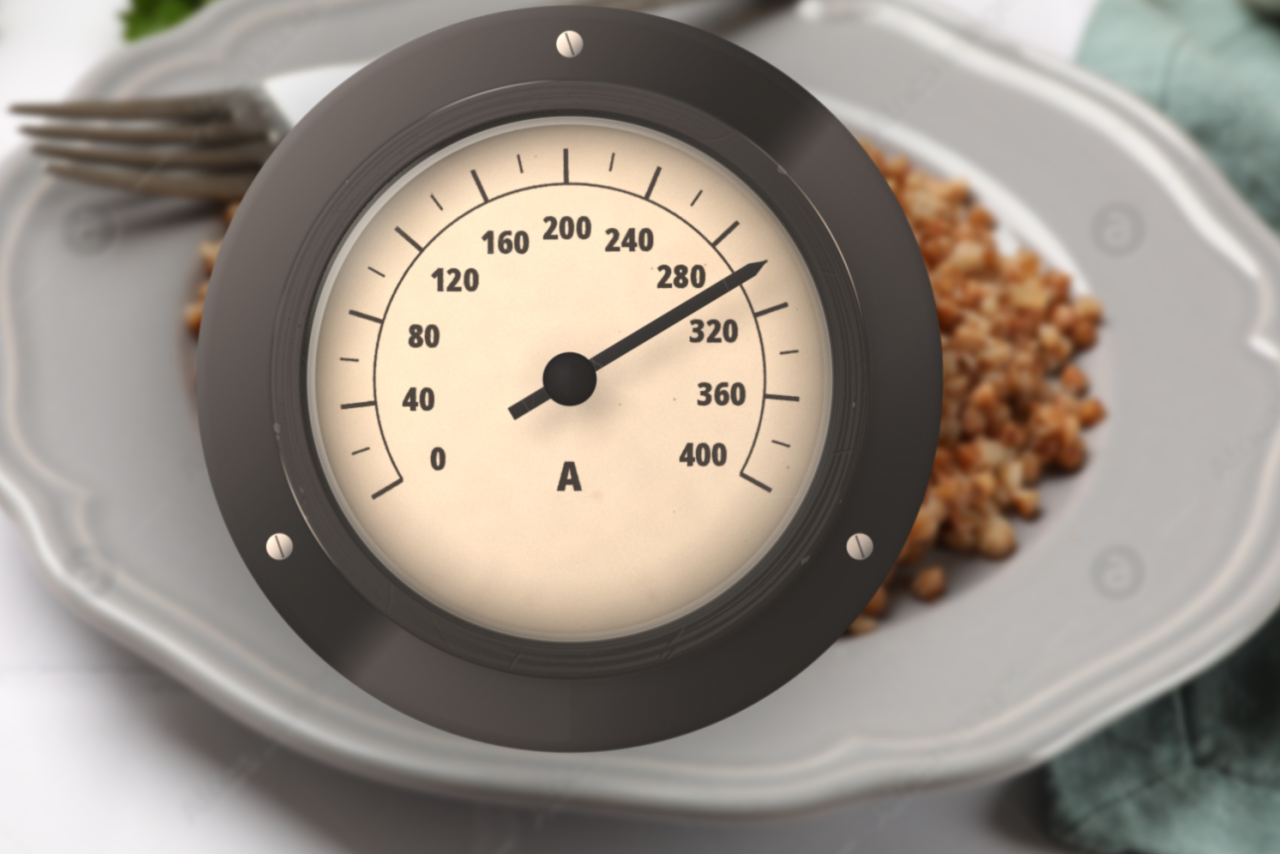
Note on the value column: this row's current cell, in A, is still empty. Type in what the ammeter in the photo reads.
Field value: 300 A
